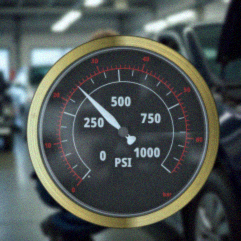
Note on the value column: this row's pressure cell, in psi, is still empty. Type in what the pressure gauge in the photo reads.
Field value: 350 psi
